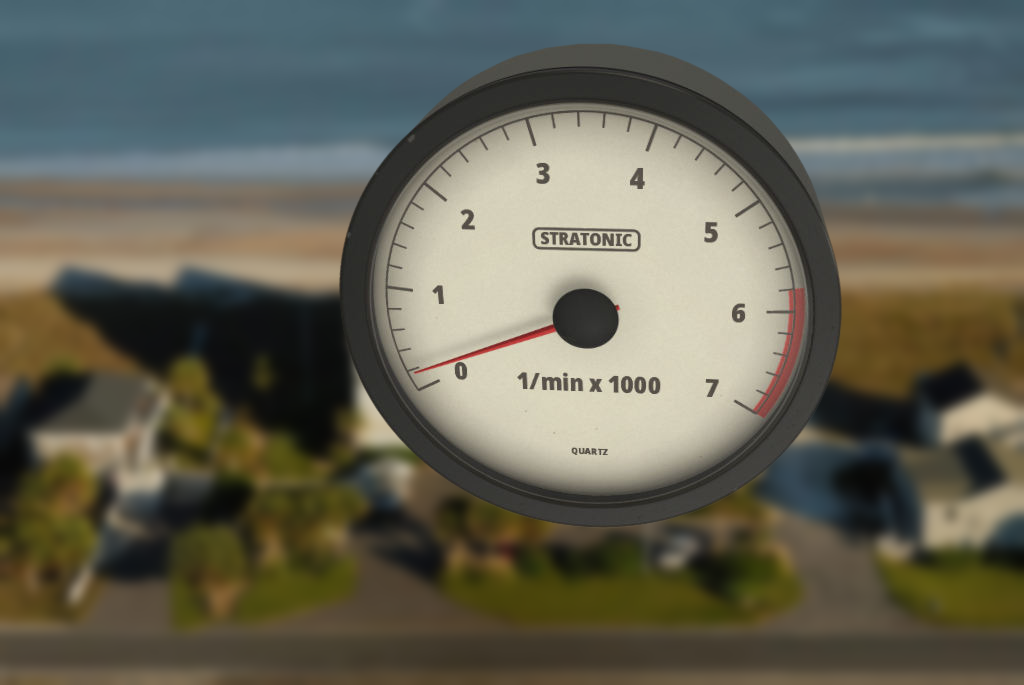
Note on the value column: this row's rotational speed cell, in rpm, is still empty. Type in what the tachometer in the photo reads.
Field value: 200 rpm
